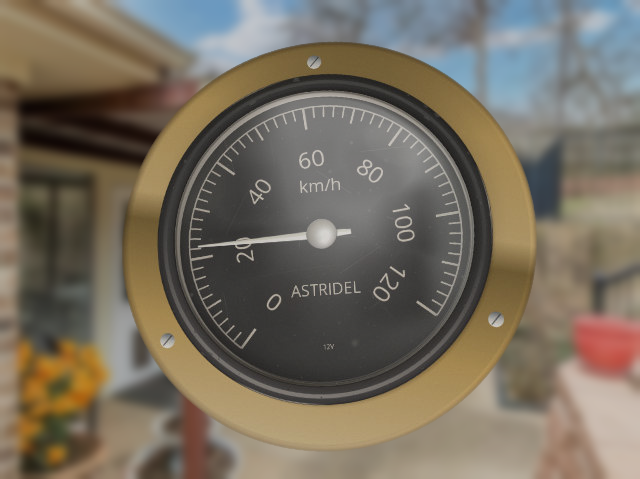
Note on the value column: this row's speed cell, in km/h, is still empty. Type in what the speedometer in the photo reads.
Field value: 22 km/h
